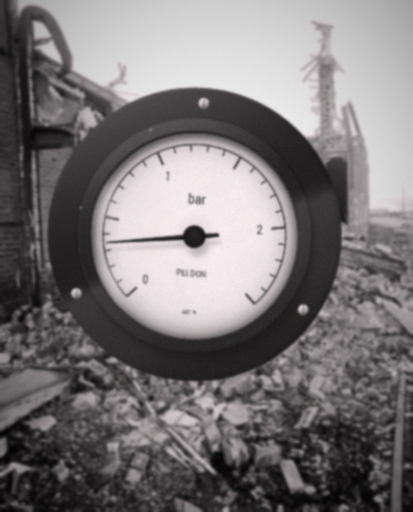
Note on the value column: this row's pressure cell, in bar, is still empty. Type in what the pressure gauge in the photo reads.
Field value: 0.35 bar
